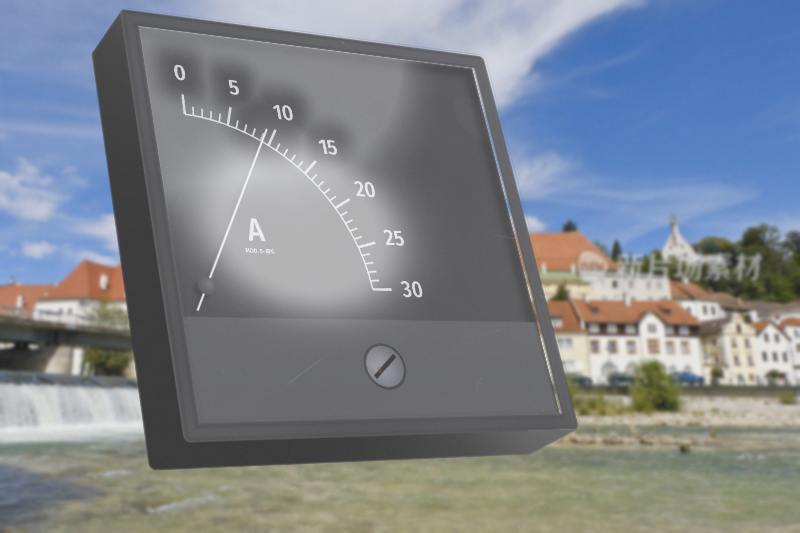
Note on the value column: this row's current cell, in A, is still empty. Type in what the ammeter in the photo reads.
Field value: 9 A
